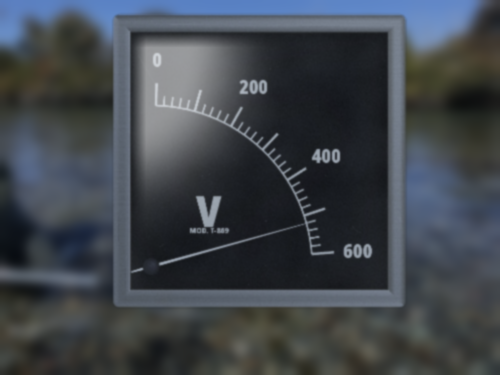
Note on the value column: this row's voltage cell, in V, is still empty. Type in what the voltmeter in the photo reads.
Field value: 520 V
